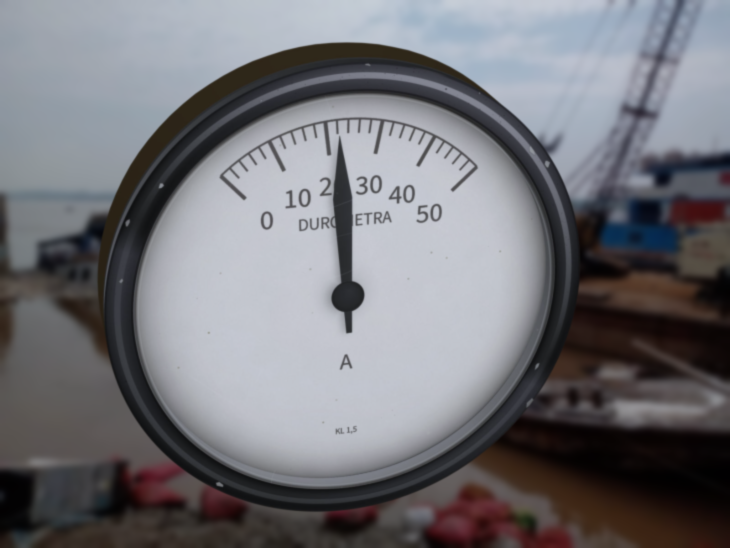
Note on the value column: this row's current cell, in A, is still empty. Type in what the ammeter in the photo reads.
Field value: 22 A
